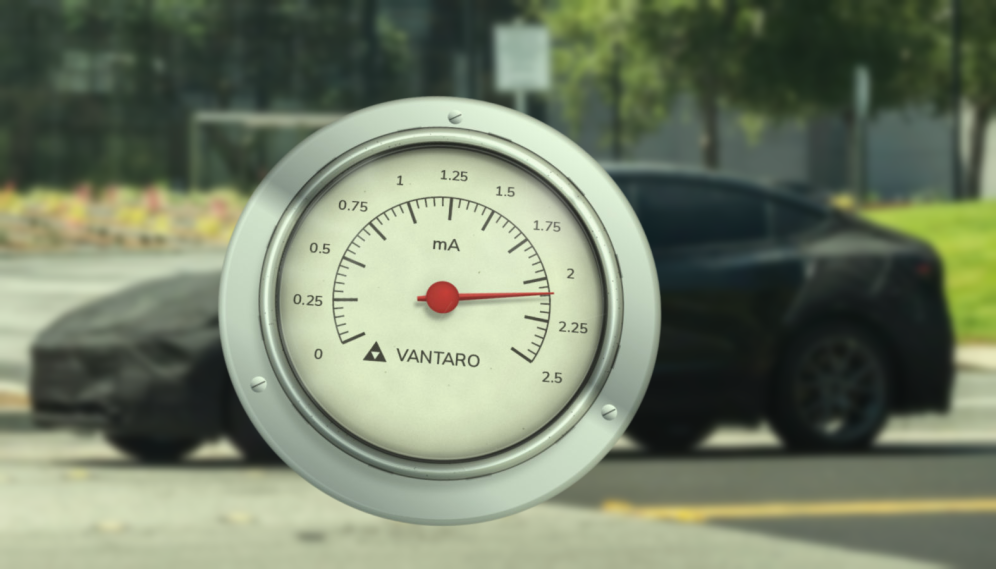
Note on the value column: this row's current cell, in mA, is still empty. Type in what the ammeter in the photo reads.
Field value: 2.1 mA
